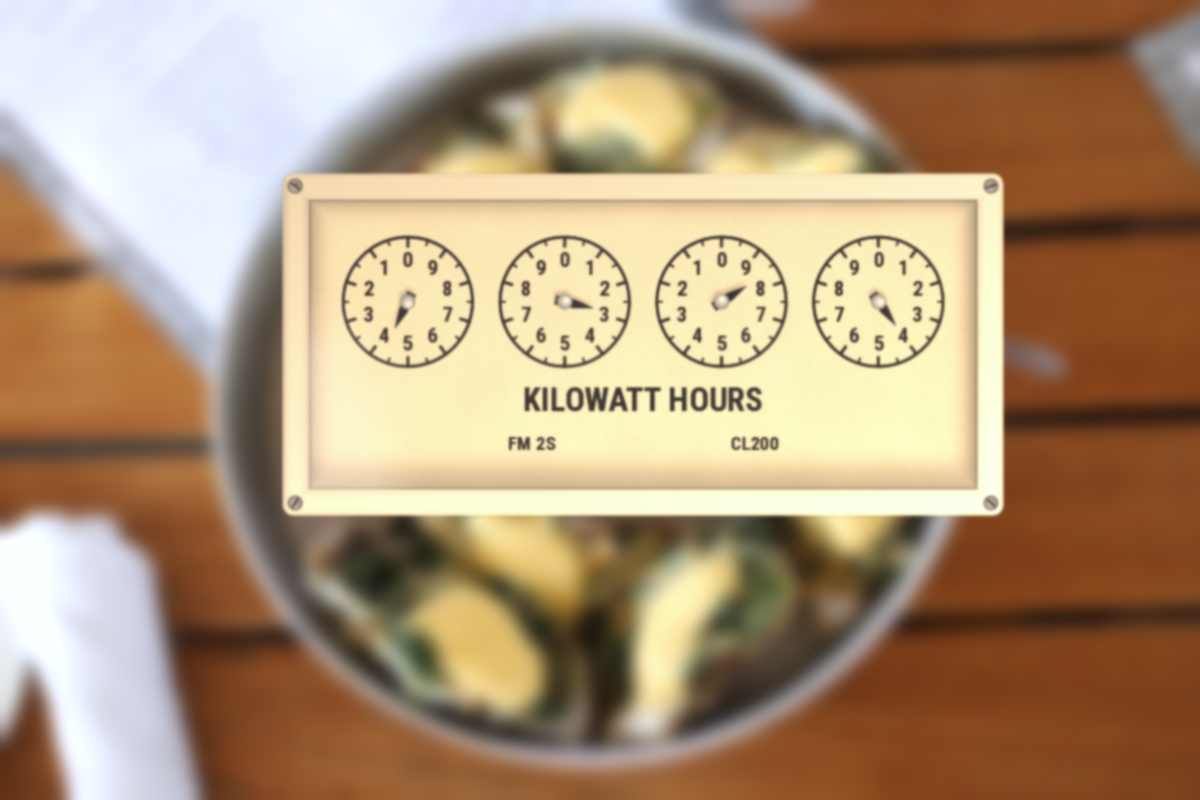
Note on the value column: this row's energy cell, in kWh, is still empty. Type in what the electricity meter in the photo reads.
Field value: 4284 kWh
